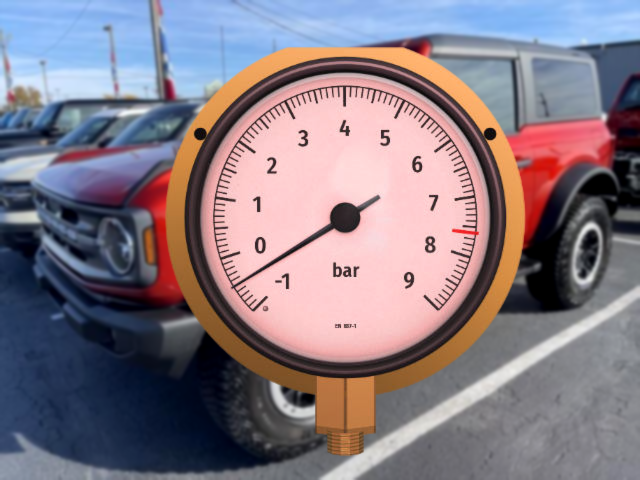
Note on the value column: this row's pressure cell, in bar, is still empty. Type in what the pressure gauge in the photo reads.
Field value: -0.5 bar
